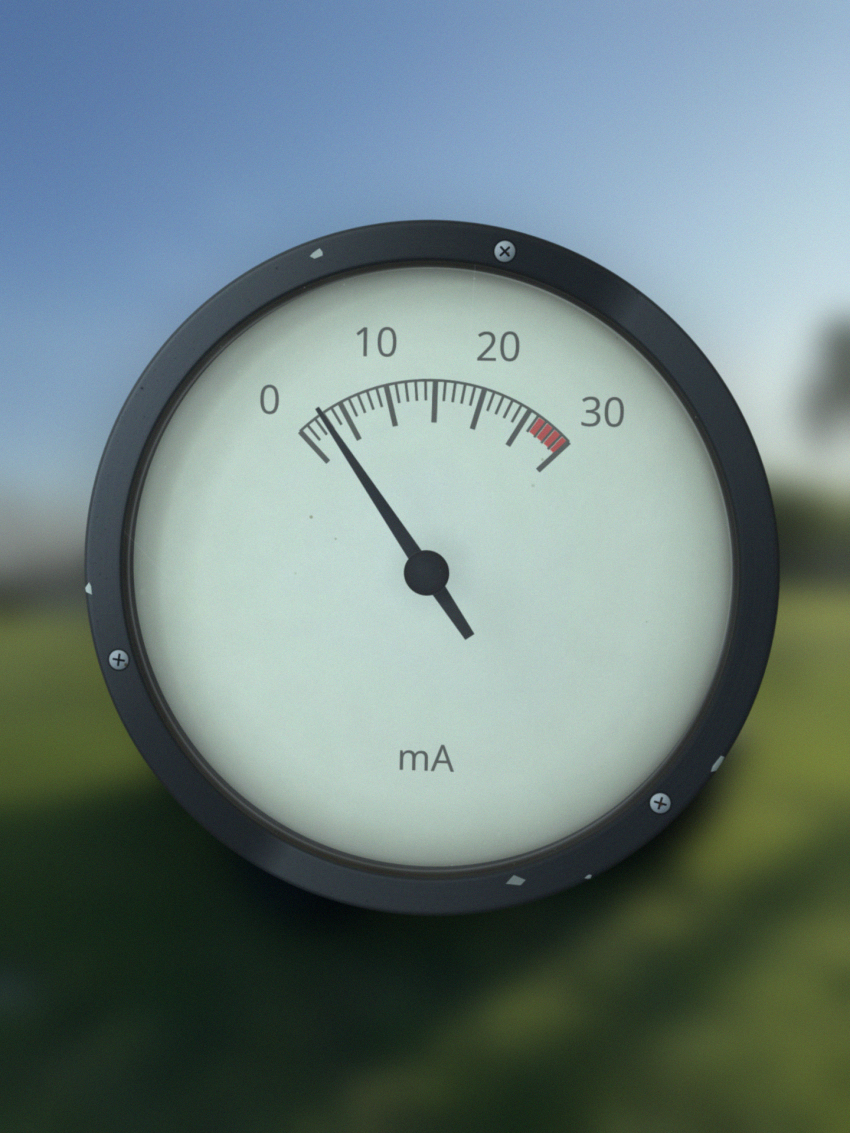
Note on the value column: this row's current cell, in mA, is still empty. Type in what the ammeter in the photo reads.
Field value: 3 mA
